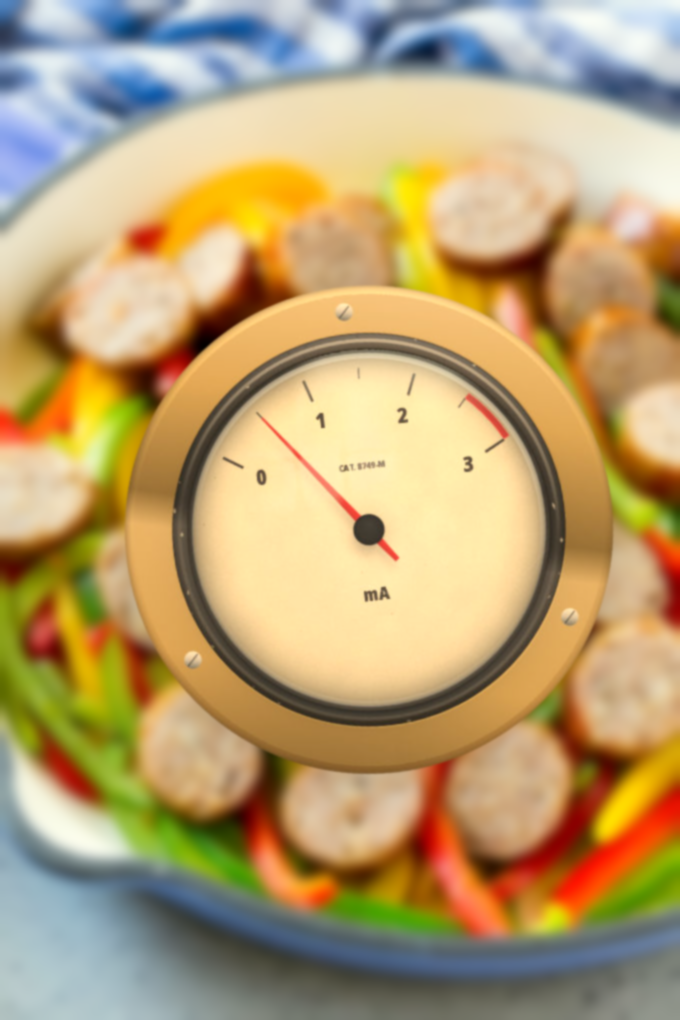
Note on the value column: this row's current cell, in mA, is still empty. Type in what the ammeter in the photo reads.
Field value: 0.5 mA
